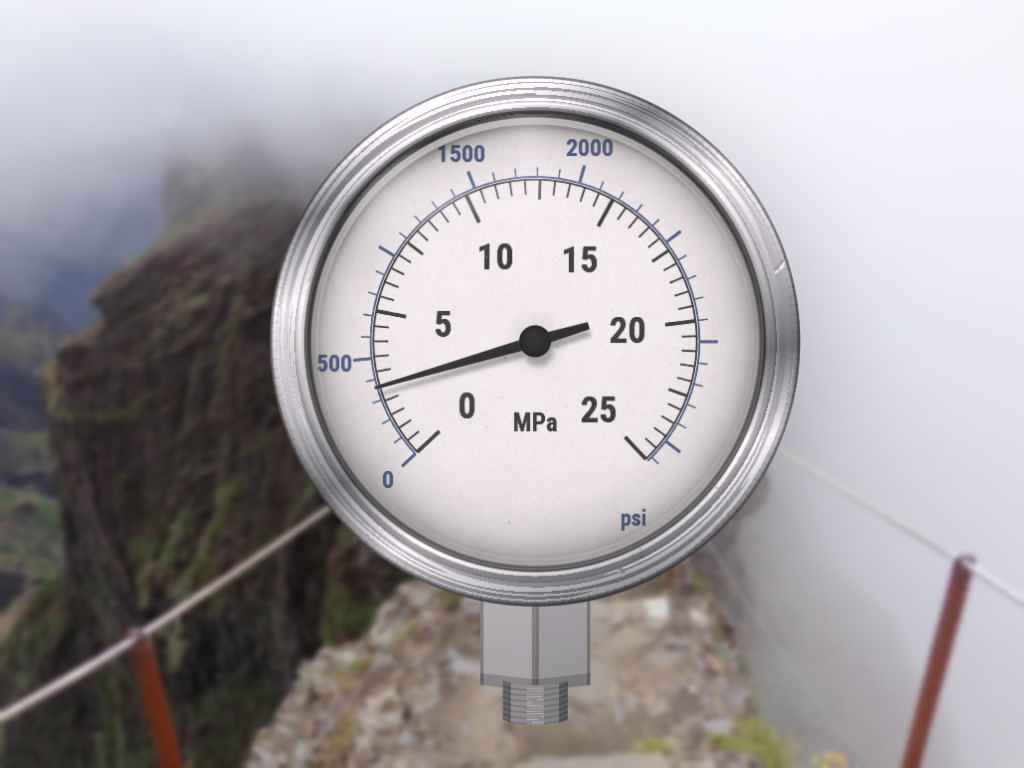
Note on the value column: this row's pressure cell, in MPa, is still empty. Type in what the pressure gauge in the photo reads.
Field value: 2.5 MPa
